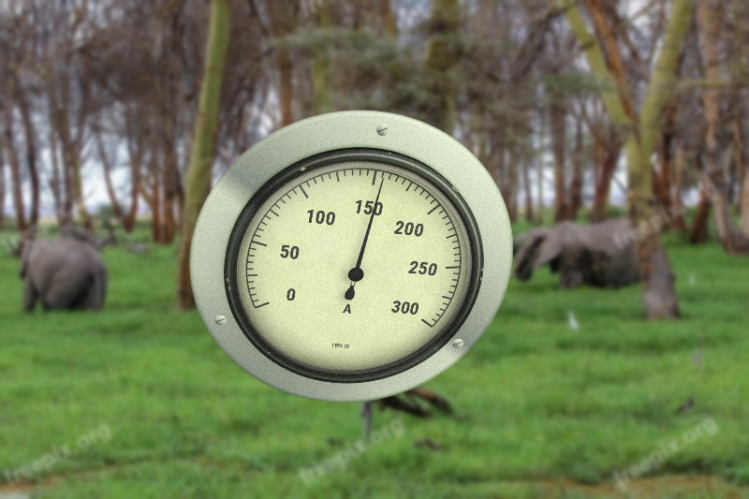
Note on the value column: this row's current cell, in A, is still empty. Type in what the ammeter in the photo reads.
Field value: 155 A
